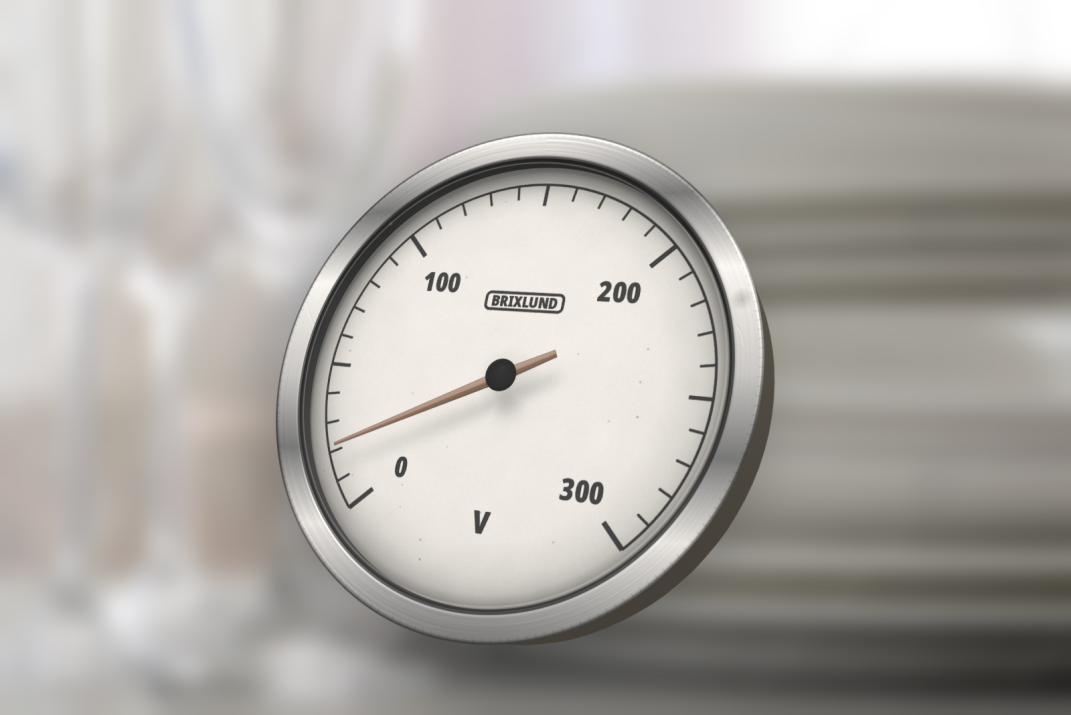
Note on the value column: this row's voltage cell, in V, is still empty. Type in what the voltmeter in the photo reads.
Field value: 20 V
